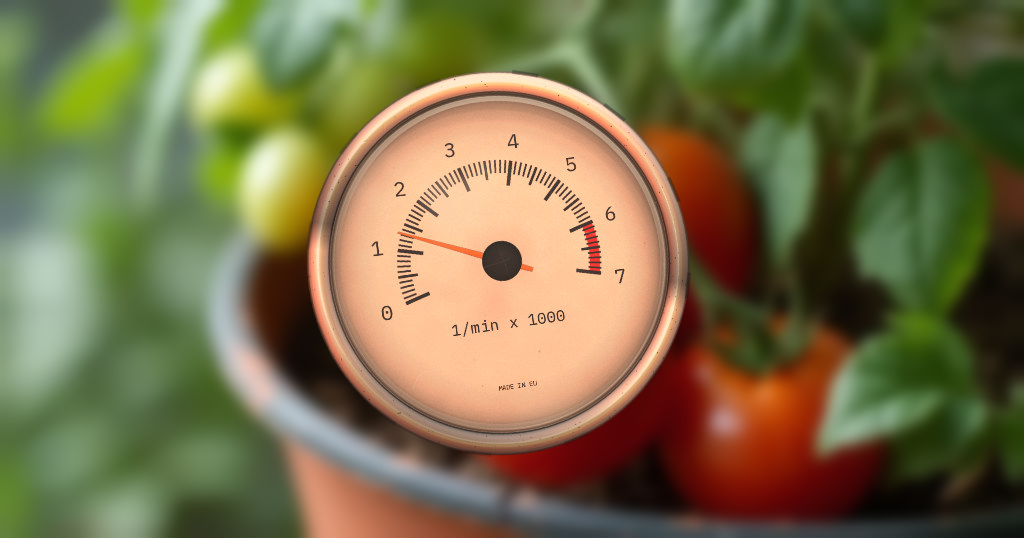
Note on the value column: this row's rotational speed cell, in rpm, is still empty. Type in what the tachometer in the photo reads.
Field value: 1300 rpm
